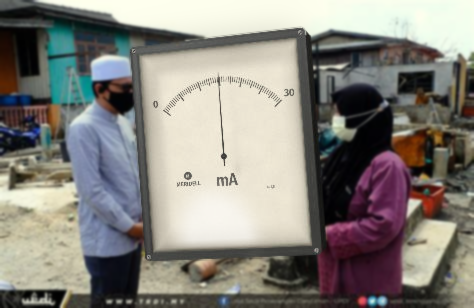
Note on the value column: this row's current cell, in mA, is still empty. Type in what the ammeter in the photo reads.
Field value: 15 mA
